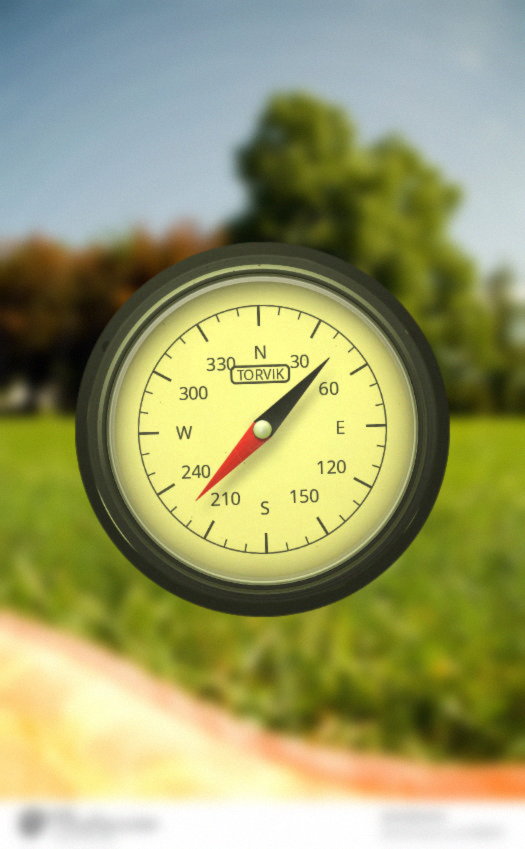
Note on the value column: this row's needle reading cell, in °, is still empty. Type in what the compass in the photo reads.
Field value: 225 °
